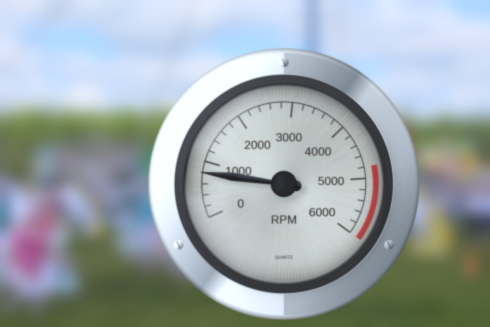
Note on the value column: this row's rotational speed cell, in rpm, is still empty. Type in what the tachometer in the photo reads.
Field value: 800 rpm
